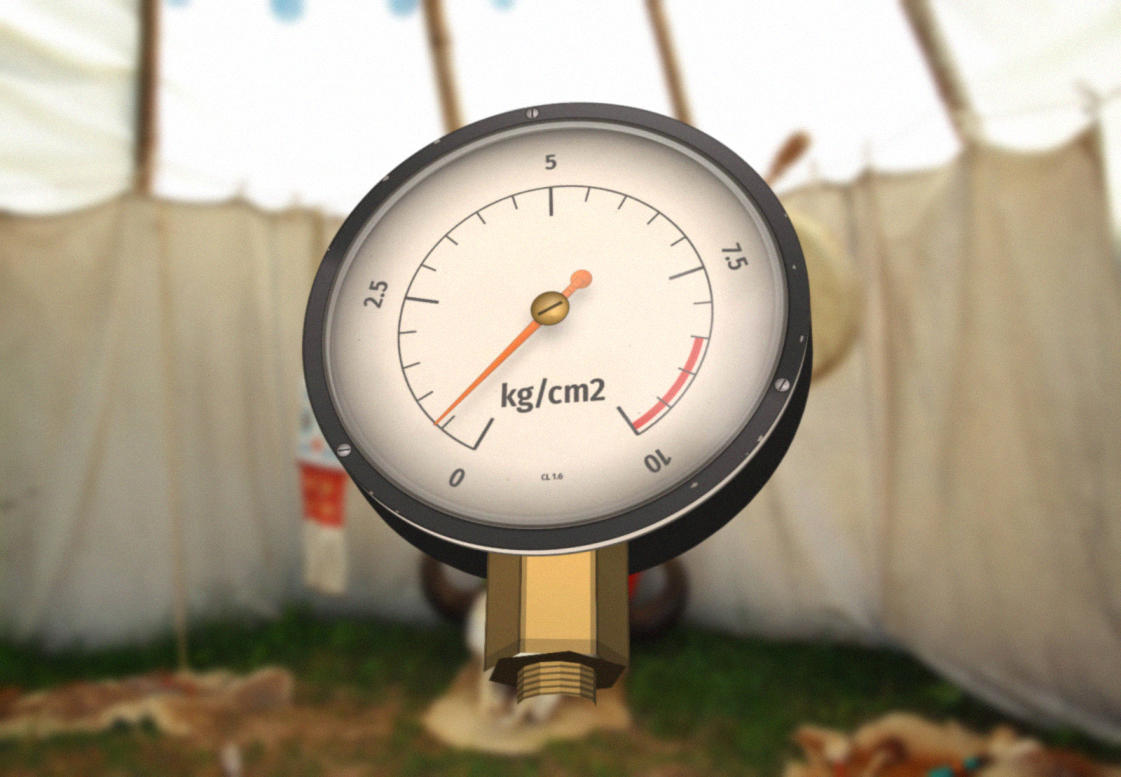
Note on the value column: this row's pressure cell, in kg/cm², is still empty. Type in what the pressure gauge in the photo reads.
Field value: 0.5 kg/cm²
